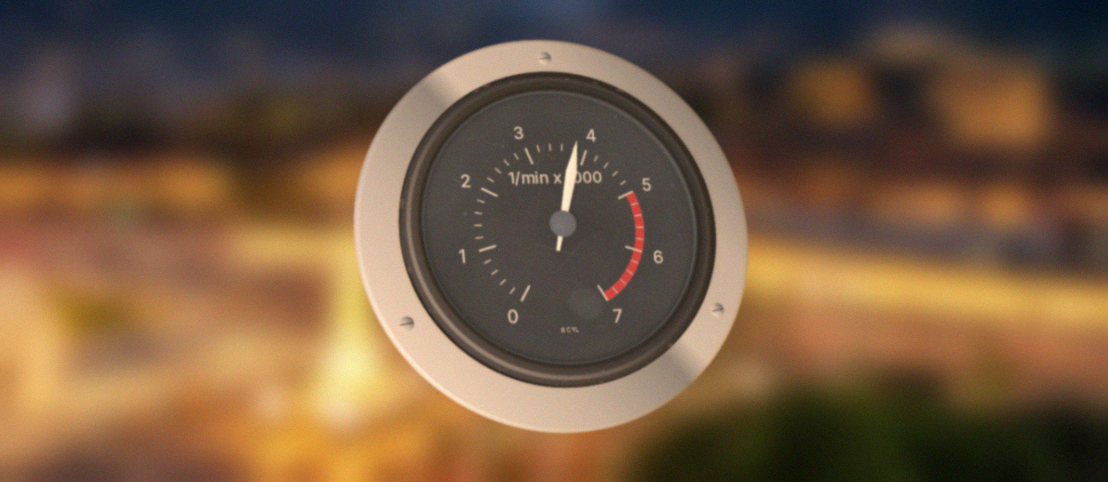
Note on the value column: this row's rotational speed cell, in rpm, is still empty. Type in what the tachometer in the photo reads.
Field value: 3800 rpm
